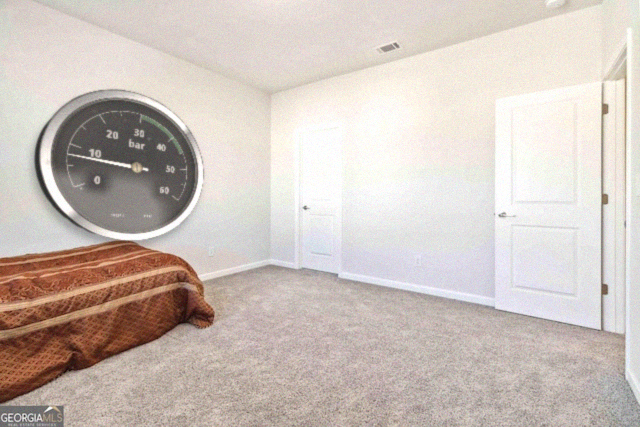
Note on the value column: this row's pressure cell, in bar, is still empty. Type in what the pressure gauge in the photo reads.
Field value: 7.5 bar
